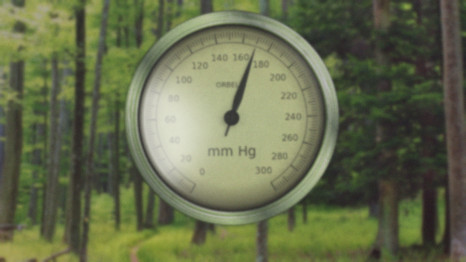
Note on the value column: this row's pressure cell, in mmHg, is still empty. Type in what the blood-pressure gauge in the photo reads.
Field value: 170 mmHg
